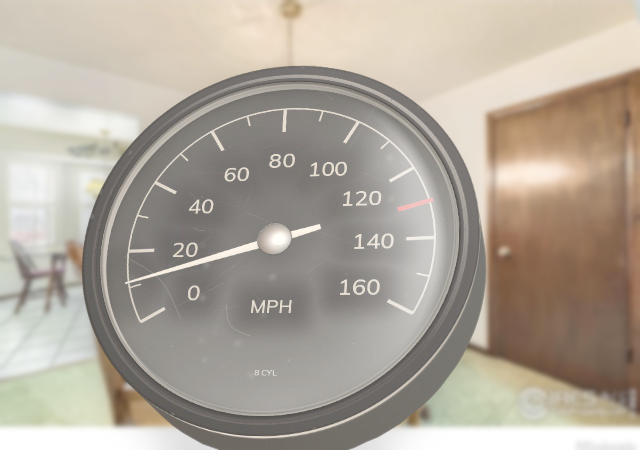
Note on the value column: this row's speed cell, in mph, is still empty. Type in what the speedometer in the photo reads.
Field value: 10 mph
